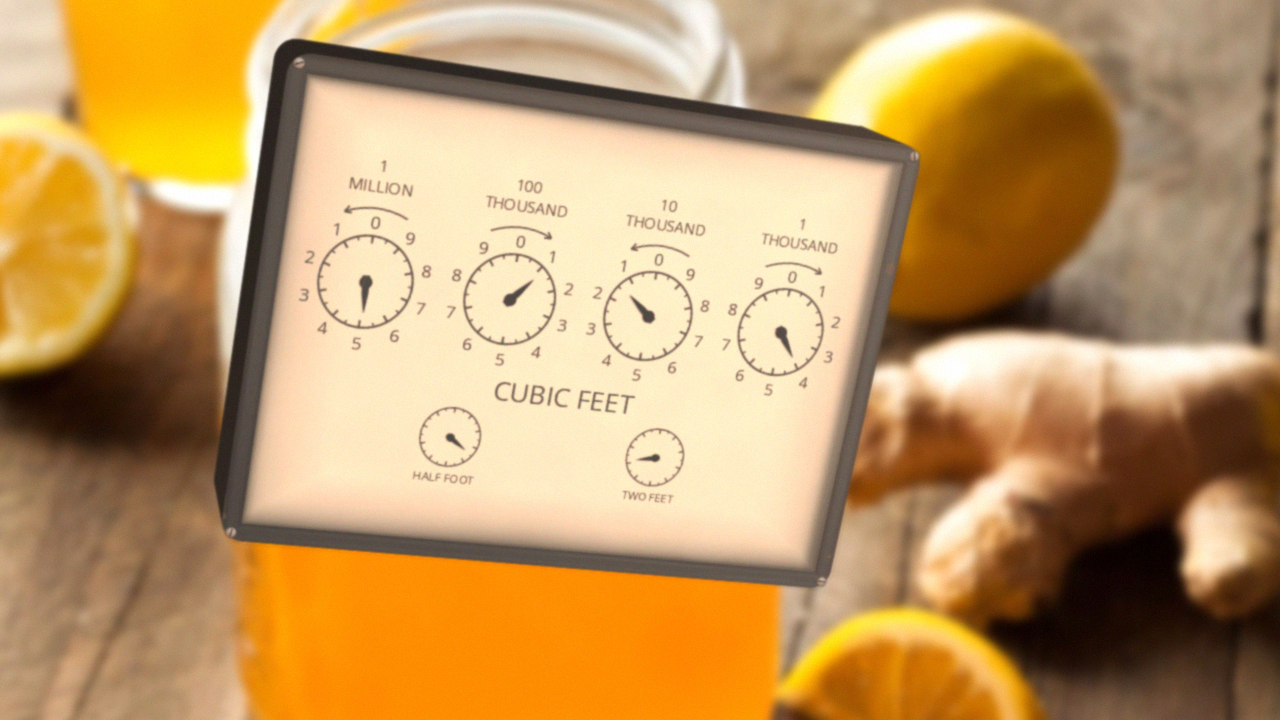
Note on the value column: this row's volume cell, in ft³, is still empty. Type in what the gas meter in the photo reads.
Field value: 511400 ft³
